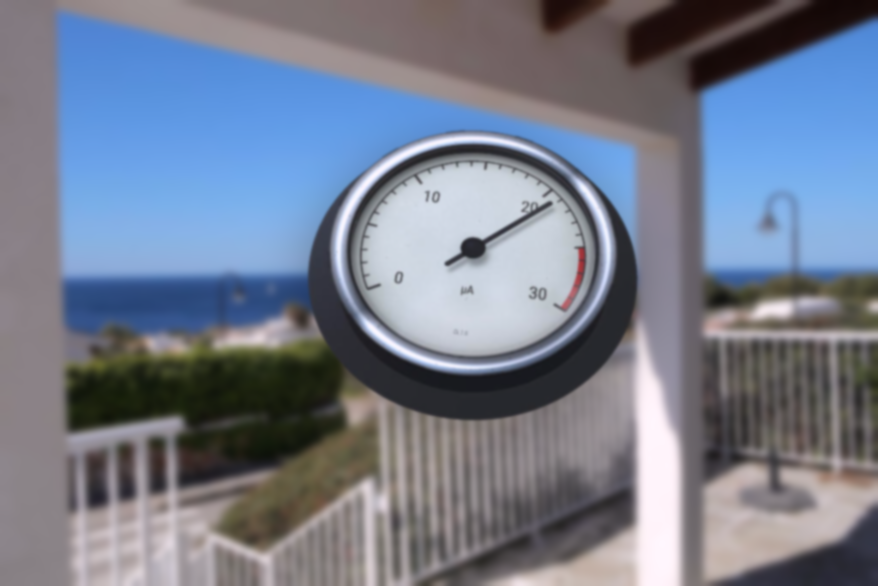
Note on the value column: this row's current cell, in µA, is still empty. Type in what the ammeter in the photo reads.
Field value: 21 µA
